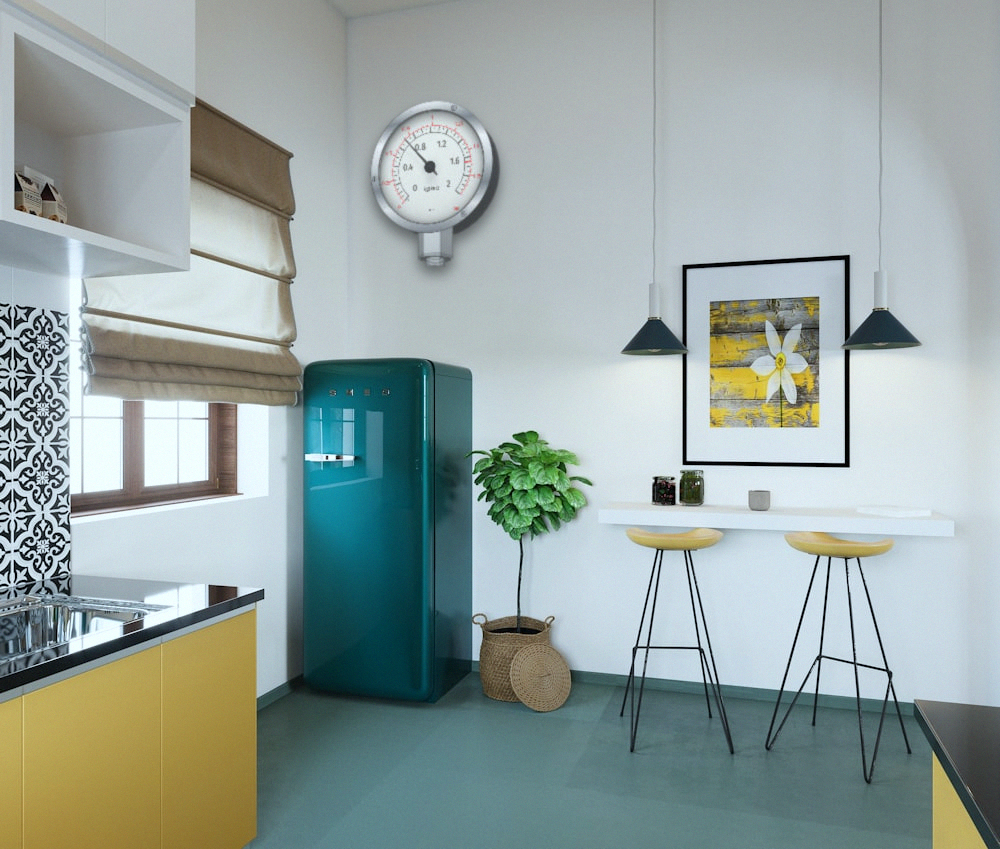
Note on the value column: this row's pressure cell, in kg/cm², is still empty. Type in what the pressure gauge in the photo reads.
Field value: 0.7 kg/cm²
